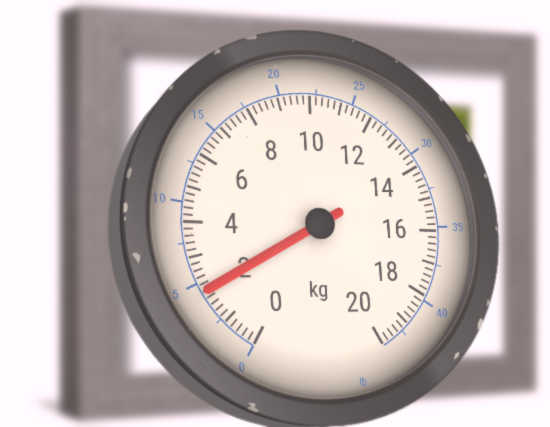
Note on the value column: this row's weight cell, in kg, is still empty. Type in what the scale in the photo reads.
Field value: 2 kg
